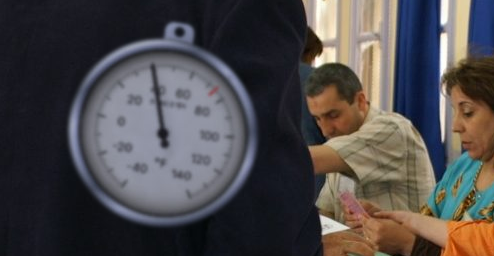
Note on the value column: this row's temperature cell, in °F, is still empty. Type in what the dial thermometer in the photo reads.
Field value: 40 °F
